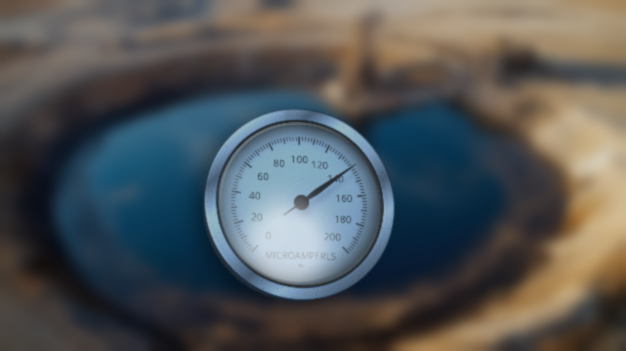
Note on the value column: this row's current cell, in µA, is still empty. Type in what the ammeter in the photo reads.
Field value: 140 µA
